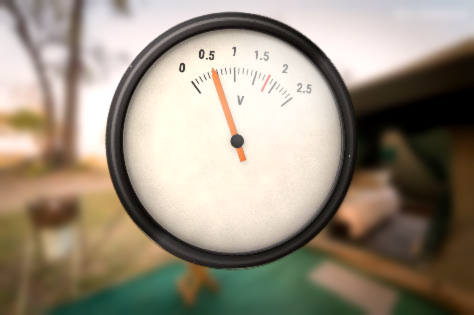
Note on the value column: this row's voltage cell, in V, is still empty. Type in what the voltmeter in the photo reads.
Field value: 0.5 V
